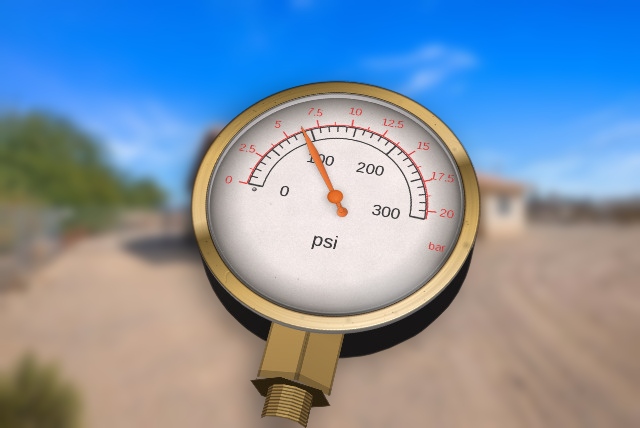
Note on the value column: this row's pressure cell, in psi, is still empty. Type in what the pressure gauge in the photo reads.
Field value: 90 psi
